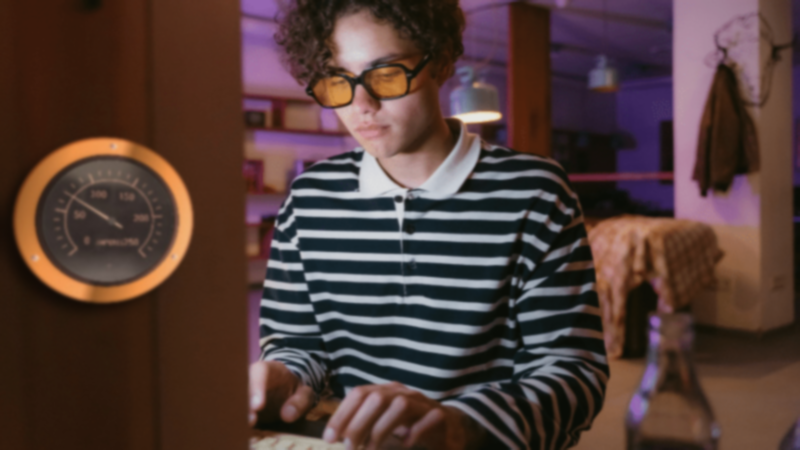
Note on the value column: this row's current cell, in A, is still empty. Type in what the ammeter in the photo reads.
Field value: 70 A
